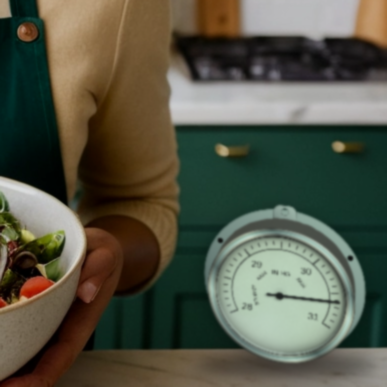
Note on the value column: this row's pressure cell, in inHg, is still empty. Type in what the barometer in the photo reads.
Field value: 30.6 inHg
